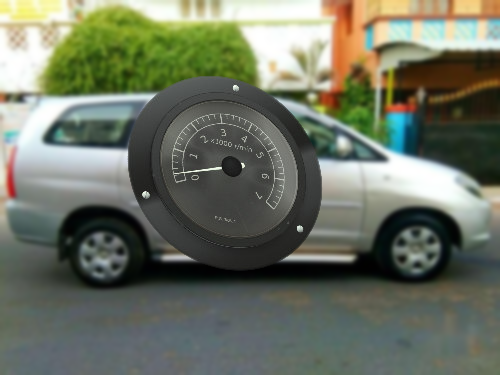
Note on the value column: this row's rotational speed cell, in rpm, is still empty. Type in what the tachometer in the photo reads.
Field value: 200 rpm
